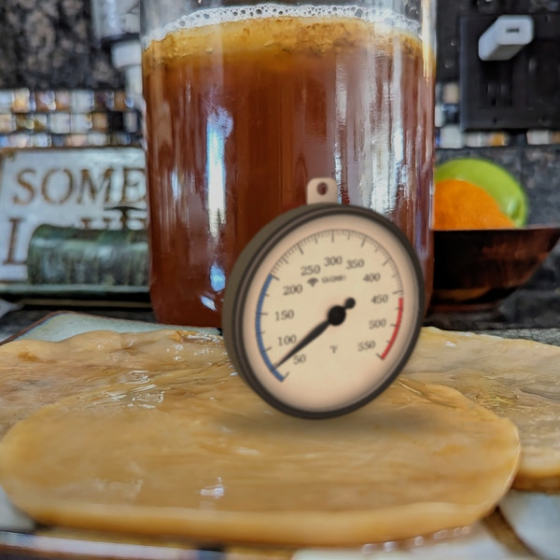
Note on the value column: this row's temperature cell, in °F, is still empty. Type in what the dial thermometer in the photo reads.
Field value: 75 °F
